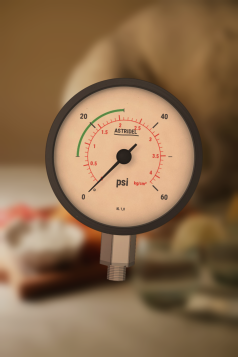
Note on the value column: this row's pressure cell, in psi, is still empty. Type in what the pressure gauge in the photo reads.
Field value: 0 psi
